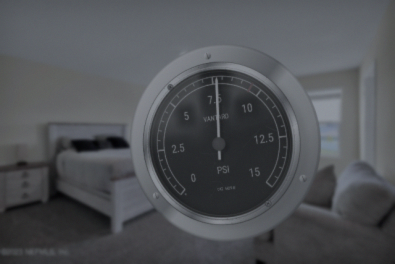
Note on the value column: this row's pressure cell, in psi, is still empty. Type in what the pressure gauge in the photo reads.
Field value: 7.75 psi
